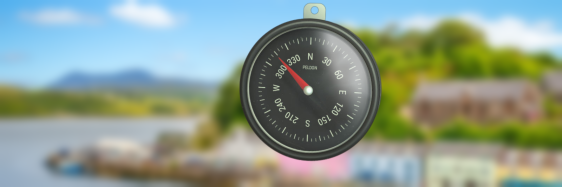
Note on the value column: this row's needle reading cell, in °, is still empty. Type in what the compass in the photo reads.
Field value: 315 °
